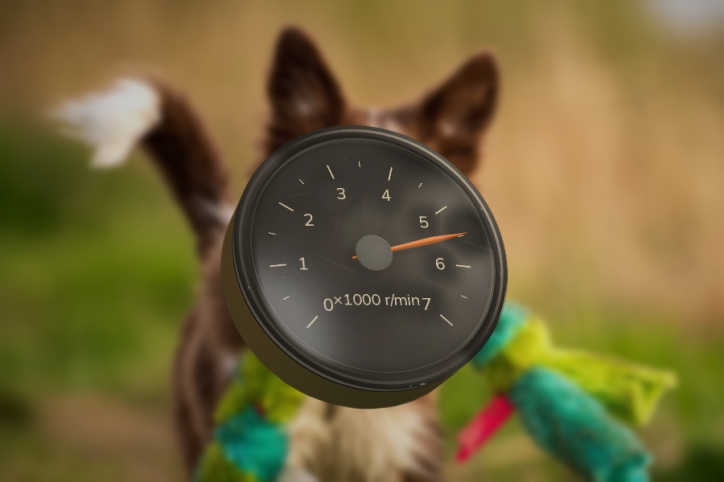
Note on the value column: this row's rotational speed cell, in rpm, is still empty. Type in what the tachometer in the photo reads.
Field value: 5500 rpm
